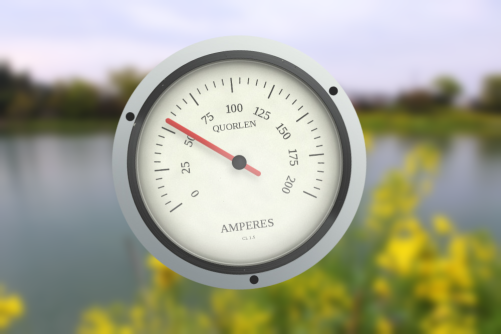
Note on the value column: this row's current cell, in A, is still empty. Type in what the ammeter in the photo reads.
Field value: 55 A
